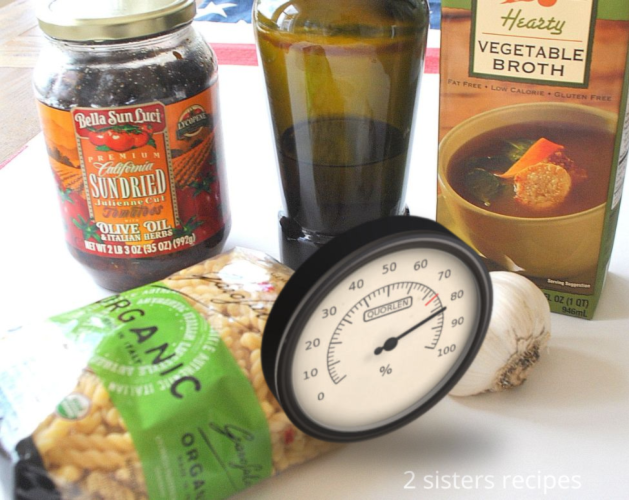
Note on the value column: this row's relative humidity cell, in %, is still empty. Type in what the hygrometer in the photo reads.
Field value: 80 %
